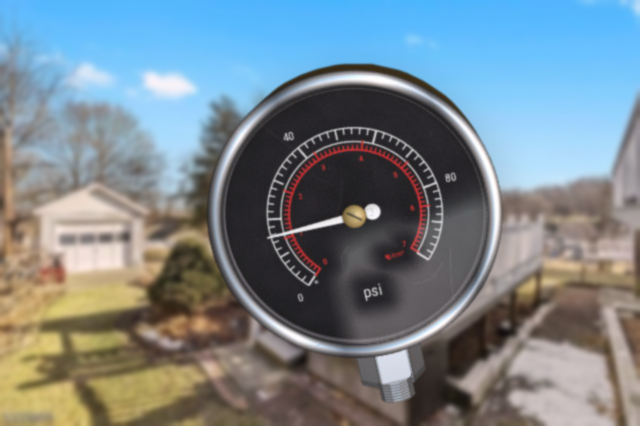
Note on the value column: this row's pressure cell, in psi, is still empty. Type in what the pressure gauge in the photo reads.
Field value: 16 psi
